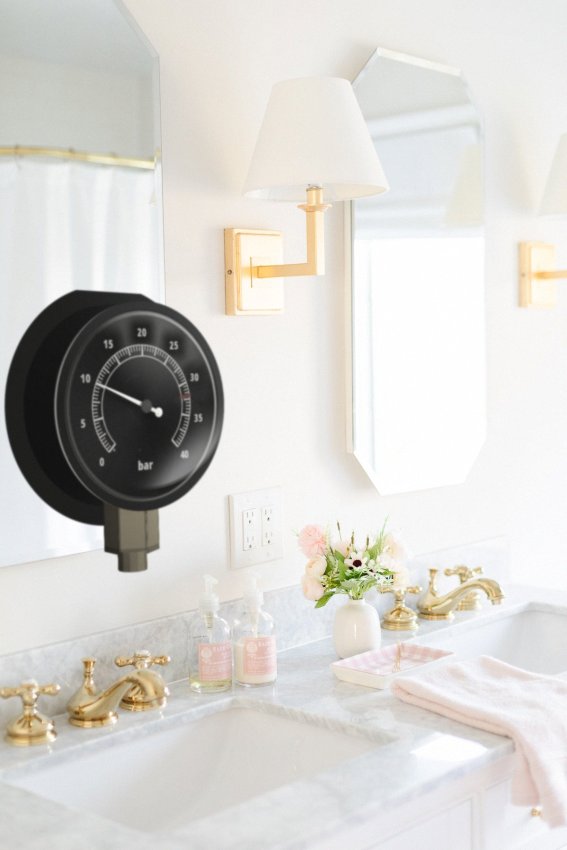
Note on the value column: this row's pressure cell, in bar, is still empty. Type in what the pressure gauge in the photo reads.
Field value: 10 bar
